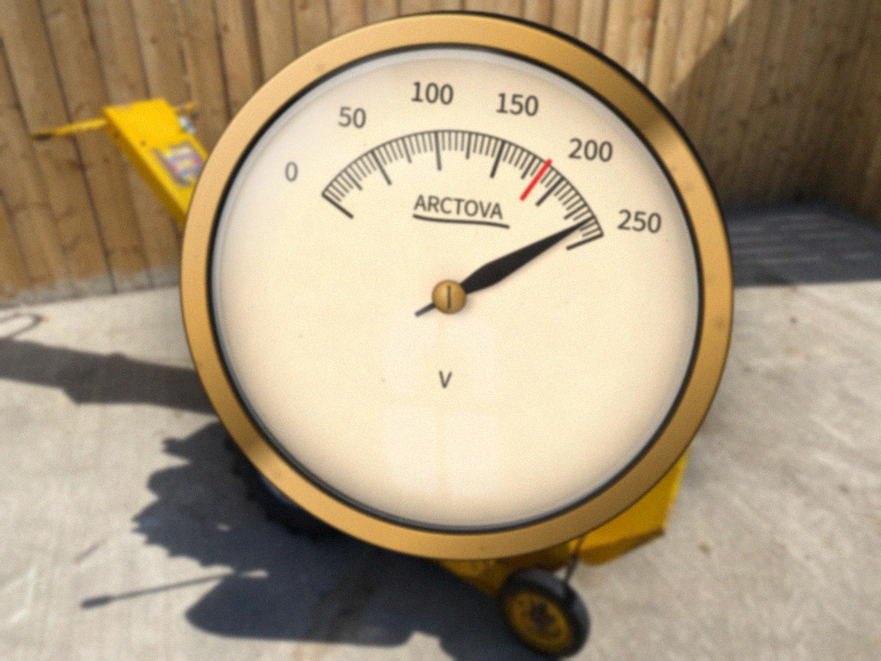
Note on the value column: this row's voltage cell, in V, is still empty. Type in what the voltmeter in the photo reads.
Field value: 235 V
